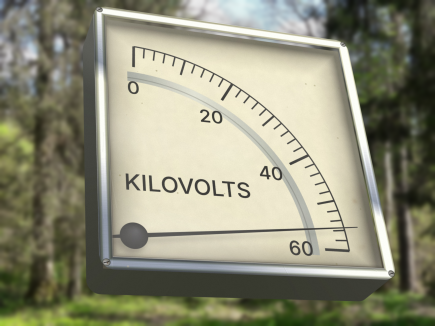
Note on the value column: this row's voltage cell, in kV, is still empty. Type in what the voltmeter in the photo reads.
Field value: 56 kV
